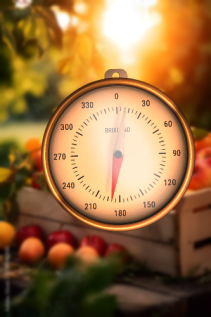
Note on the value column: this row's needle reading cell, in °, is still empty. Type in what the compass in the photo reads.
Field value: 190 °
